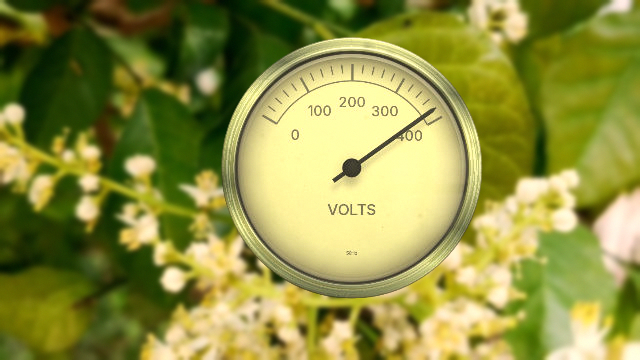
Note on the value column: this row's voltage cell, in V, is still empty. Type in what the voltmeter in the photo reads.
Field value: 380 V
